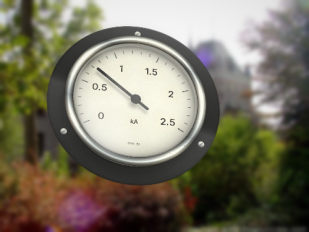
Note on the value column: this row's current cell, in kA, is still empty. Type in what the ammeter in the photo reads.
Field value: 0.7 kA
